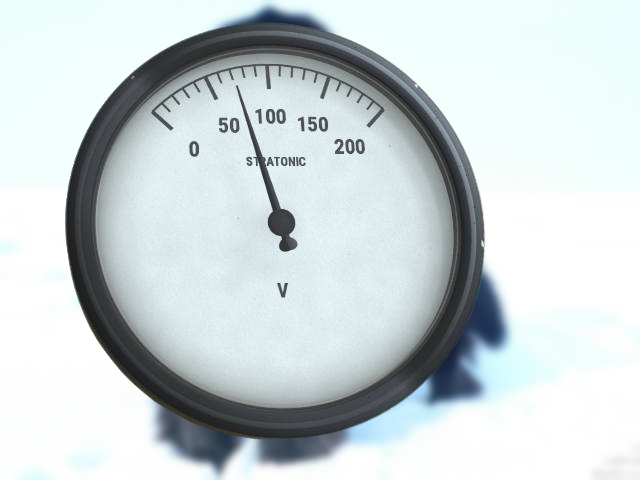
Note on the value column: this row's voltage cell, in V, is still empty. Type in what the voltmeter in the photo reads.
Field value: 70 V
